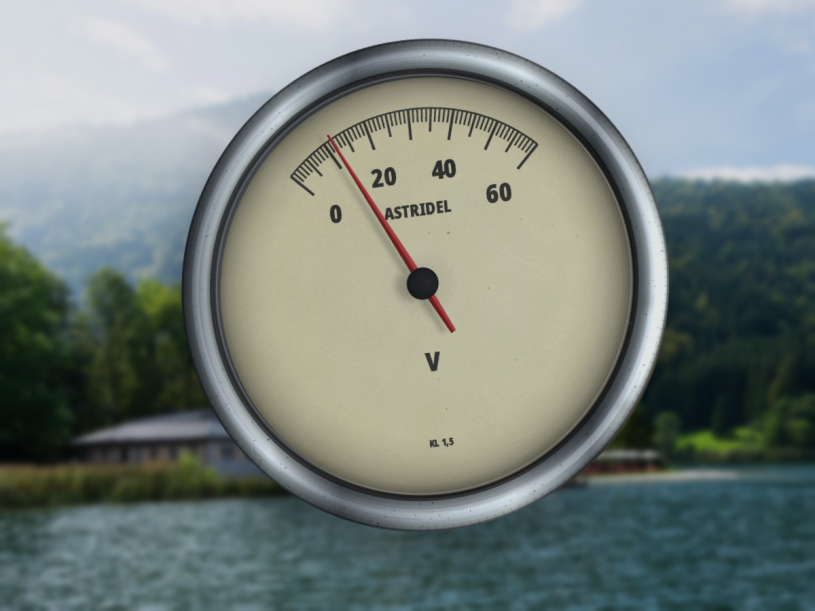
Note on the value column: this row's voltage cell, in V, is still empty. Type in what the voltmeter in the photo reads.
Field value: 12 V
